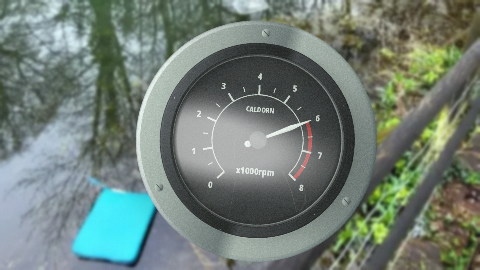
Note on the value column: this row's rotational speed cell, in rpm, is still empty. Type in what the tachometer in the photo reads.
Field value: 6000 rpm
